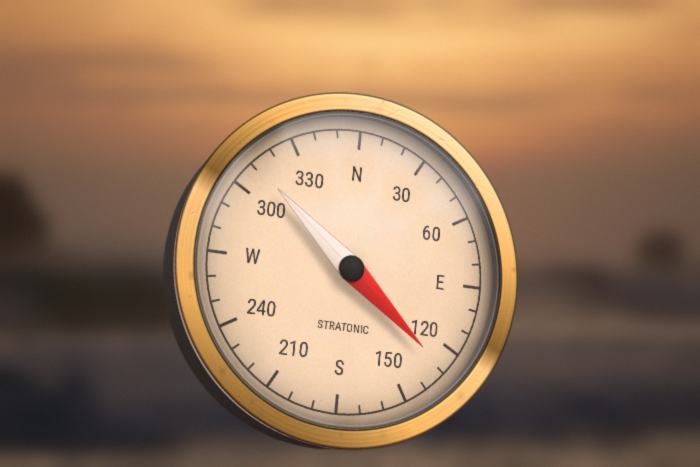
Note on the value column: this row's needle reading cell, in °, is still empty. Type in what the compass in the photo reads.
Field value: 130 °
